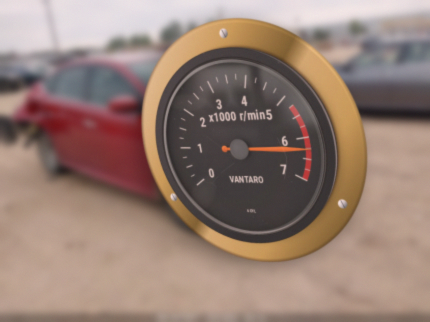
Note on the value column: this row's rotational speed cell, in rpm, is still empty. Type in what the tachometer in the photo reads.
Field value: 6250 rpm
